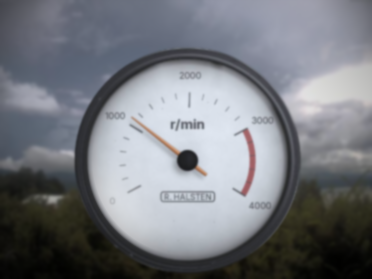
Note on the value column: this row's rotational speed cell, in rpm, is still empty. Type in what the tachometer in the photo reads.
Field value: 1100 rpm
